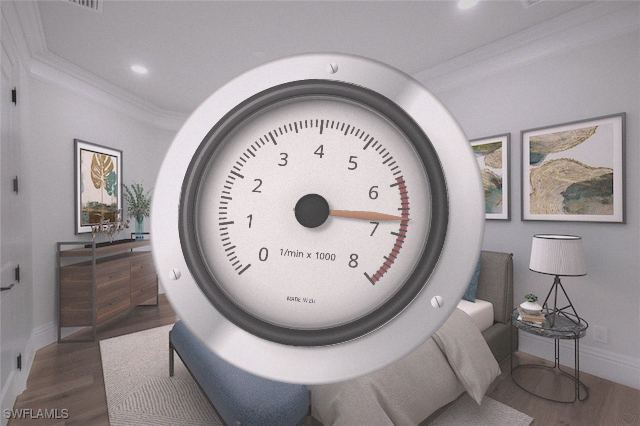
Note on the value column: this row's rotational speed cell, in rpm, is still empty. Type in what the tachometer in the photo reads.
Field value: 6700 rpm
